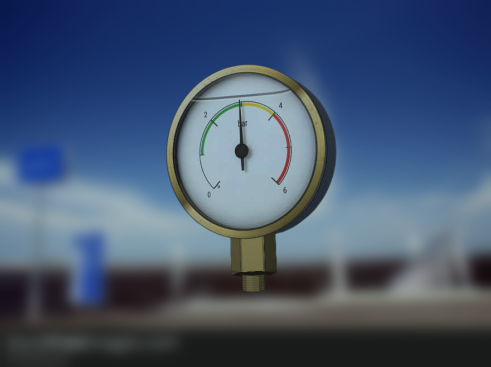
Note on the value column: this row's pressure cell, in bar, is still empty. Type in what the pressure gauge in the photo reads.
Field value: 3 bar
